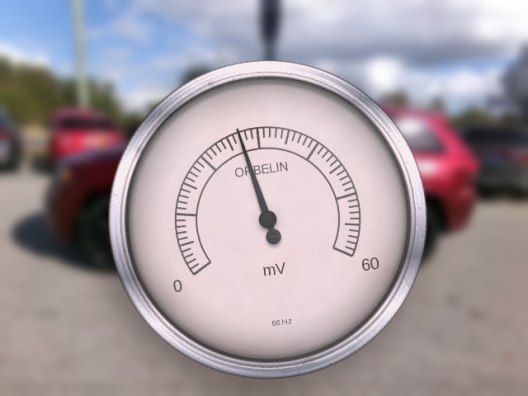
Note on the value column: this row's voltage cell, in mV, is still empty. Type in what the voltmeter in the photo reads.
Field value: 27 mV
